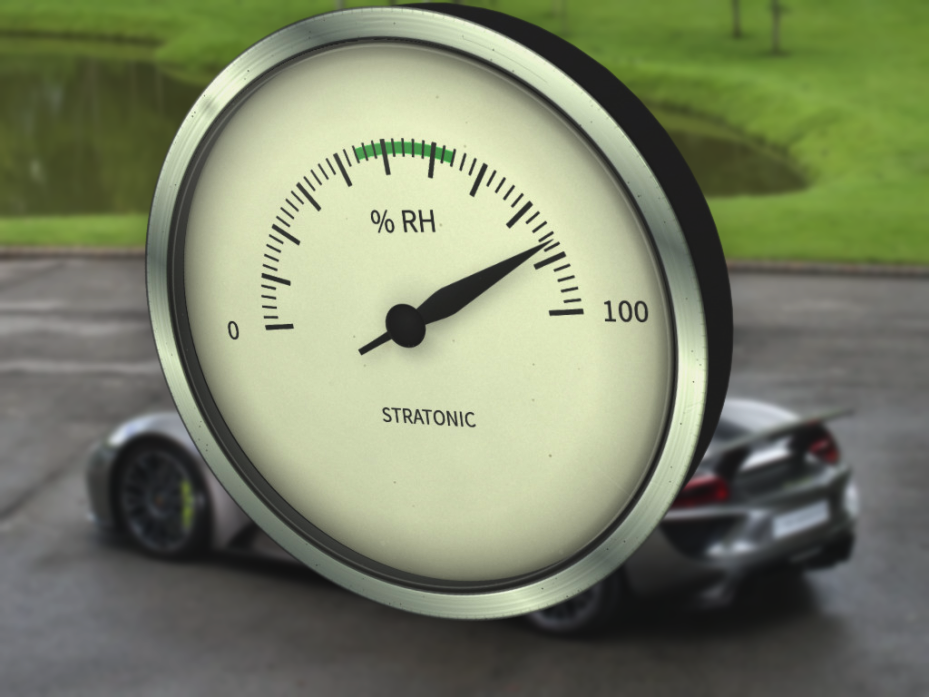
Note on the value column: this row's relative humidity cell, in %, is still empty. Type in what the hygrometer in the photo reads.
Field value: 87 %
